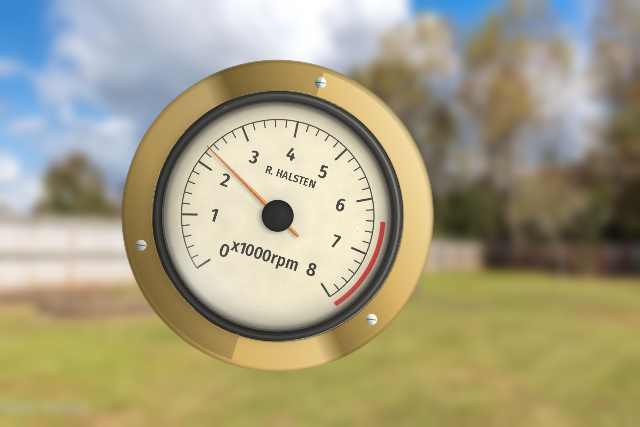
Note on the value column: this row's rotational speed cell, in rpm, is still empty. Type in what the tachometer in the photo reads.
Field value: 2300 rpm
